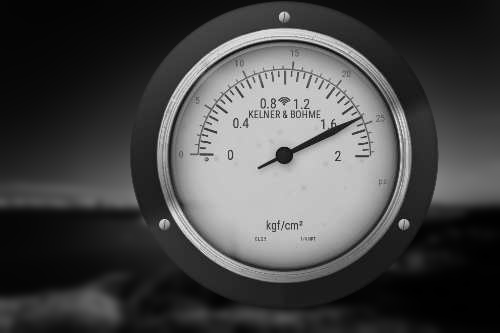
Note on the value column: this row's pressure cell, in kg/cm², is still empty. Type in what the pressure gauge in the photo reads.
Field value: 1.7 kg/cm²
